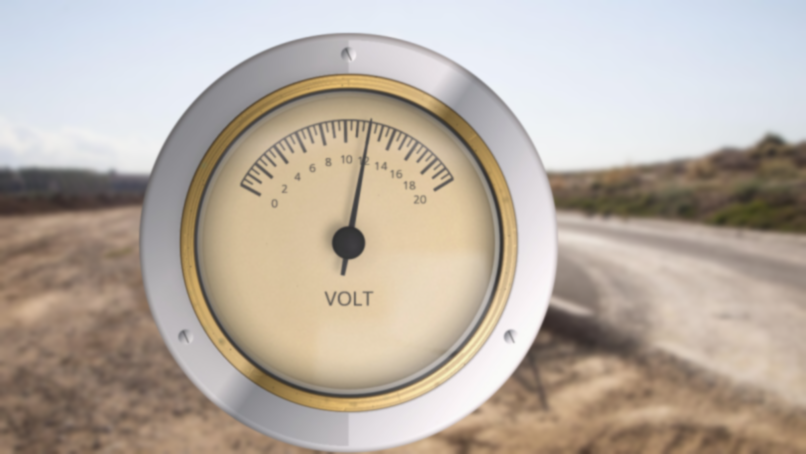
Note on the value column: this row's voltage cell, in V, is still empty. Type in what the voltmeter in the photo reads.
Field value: 12 V
